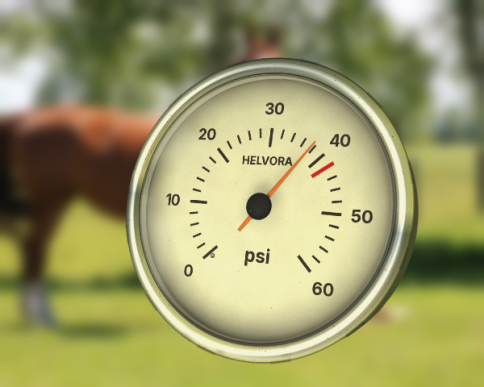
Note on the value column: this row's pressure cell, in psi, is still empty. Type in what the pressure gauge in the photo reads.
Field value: 38 psi
